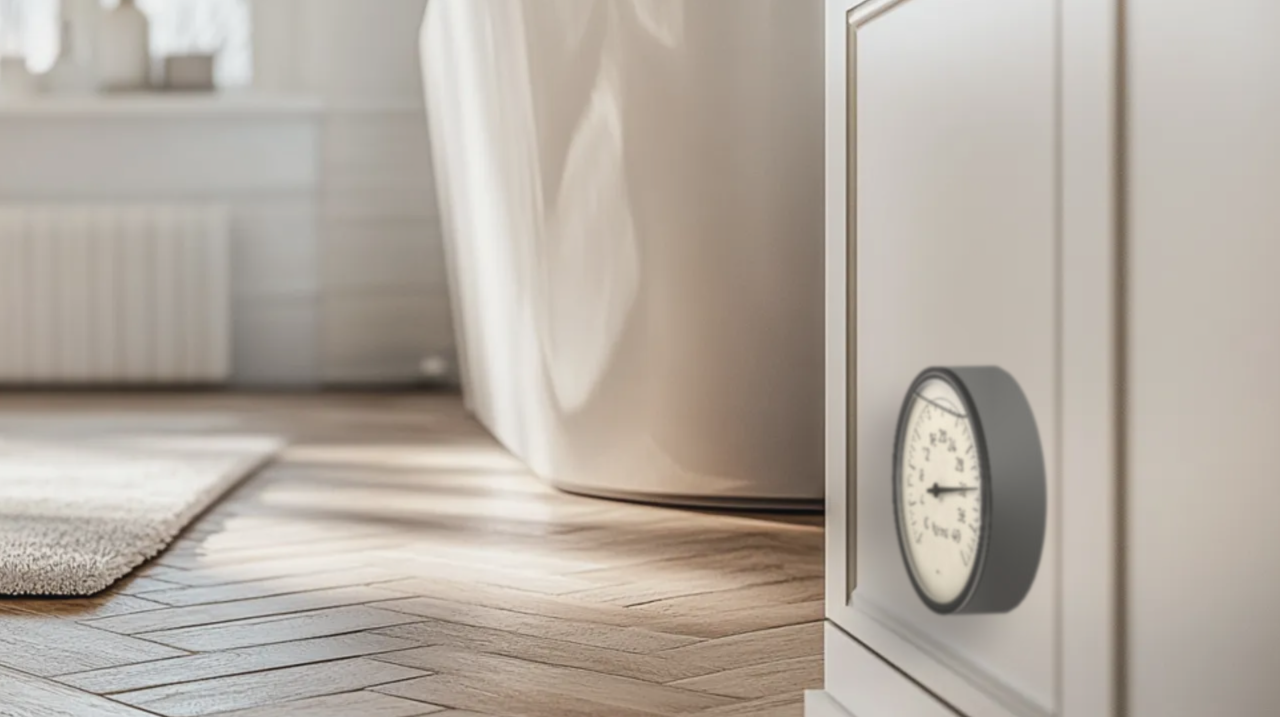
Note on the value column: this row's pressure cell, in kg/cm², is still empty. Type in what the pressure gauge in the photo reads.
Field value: 32 kg/cm²
